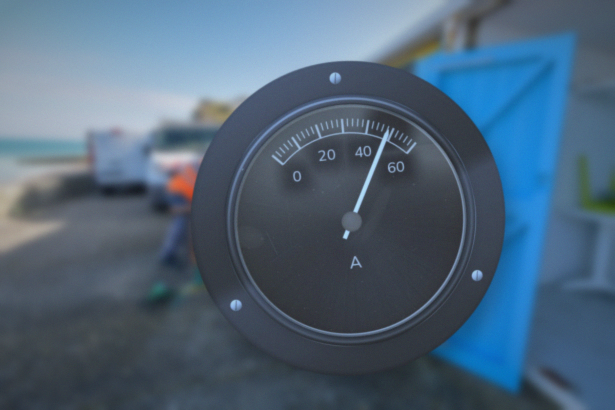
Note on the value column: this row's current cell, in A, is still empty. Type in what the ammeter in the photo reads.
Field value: 48 A
